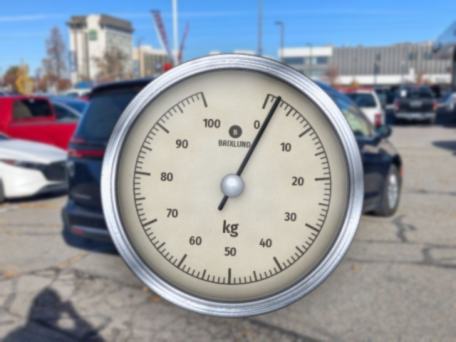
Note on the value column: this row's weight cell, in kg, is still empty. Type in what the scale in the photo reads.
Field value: 2 kg
